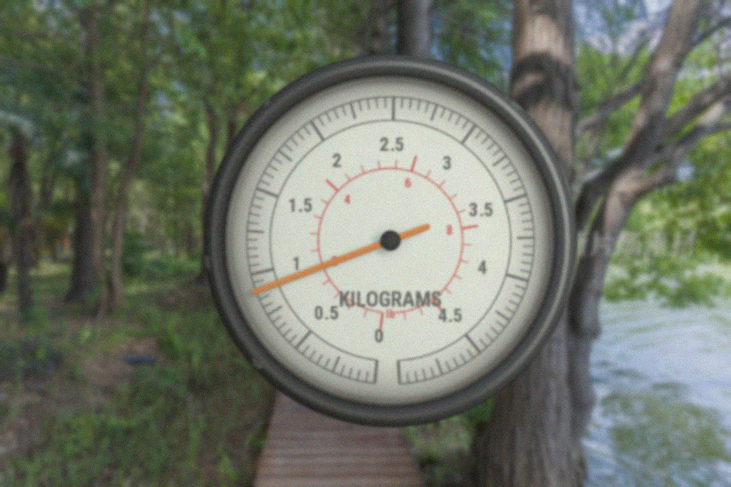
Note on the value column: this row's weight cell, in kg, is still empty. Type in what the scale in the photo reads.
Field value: 0.9 kg
